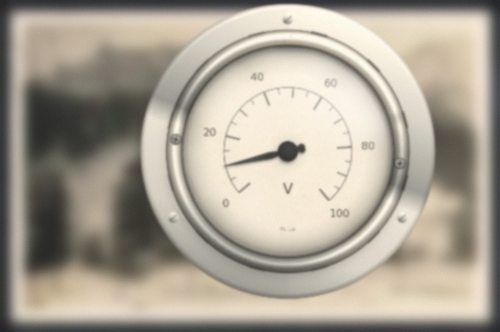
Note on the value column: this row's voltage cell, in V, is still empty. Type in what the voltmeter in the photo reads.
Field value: 10 V
